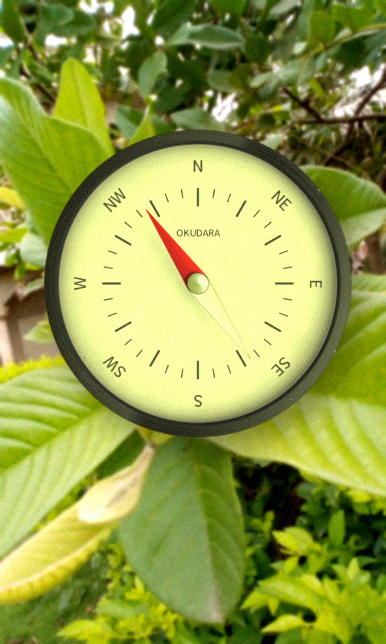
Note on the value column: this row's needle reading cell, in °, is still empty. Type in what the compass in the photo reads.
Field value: 325 °
